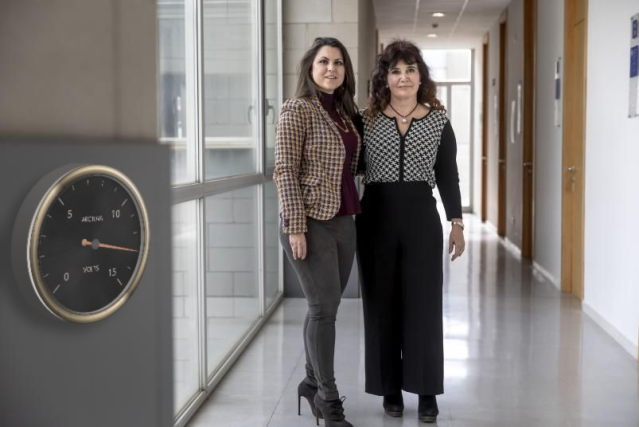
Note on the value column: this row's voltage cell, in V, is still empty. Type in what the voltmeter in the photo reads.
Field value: 13 V
